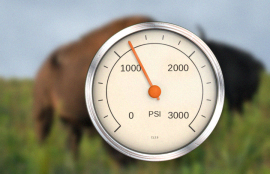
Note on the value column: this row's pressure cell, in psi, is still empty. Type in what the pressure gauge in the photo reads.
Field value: 1200 psi
